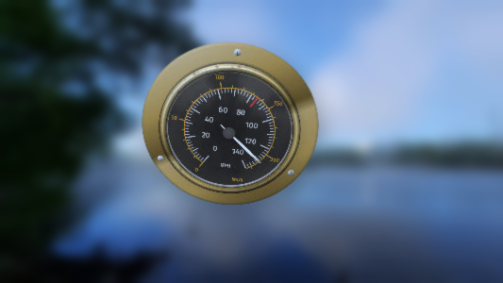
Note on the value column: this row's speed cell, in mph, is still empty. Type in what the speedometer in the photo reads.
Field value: 130 mph
